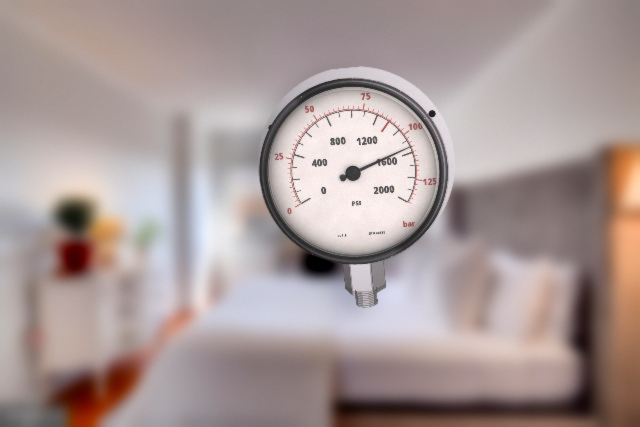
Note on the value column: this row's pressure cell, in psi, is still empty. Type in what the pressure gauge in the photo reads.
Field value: 1550 psi
